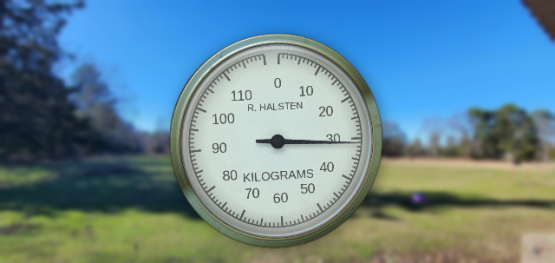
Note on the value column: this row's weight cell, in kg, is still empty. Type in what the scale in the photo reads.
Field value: 31 kg
